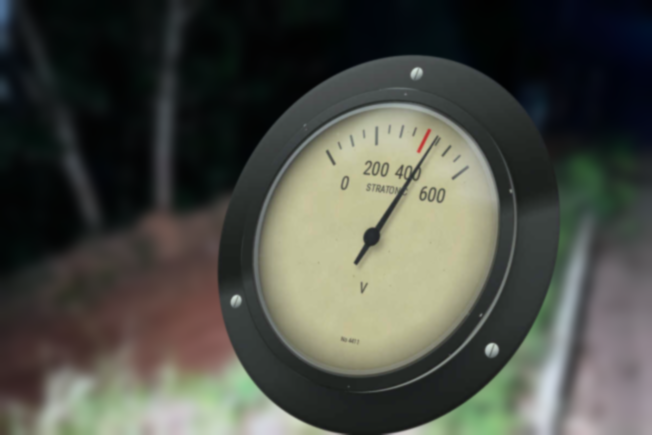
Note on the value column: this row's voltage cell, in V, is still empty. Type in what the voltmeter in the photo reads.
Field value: 450 V
